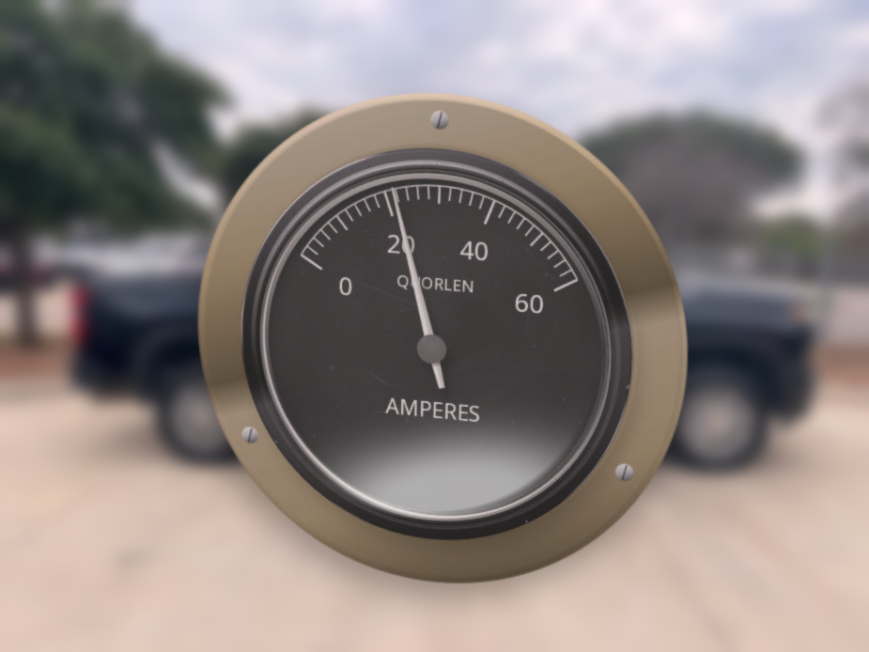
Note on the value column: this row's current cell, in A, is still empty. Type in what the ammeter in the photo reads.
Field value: 22 A
